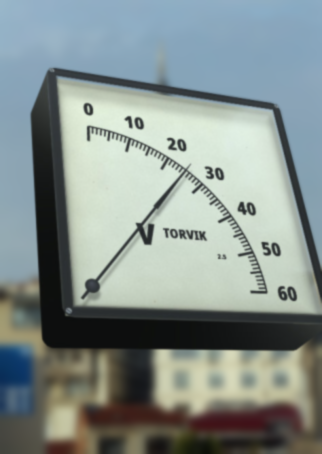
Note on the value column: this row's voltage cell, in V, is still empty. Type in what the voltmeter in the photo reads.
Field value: 25 V
